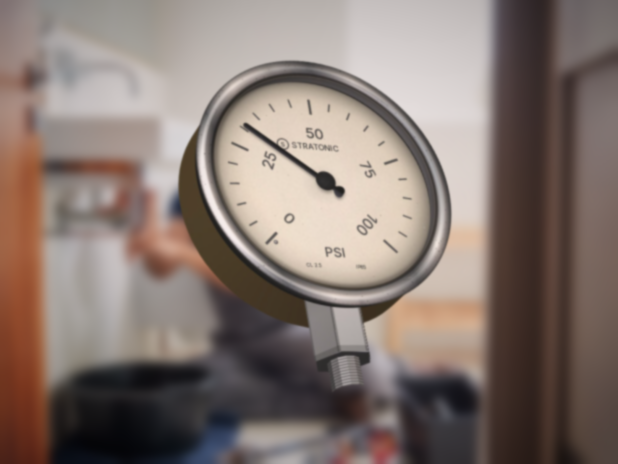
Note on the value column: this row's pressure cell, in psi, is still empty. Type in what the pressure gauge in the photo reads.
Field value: 30 psi
